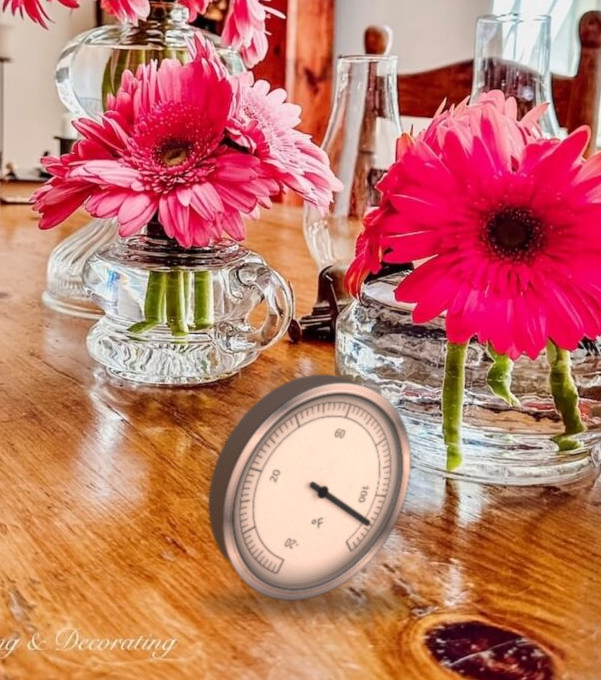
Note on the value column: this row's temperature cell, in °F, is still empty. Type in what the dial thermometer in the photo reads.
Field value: 110 °F
